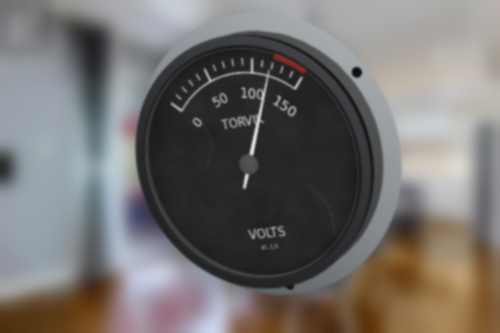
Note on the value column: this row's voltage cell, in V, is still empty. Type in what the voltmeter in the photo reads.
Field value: 120 V
